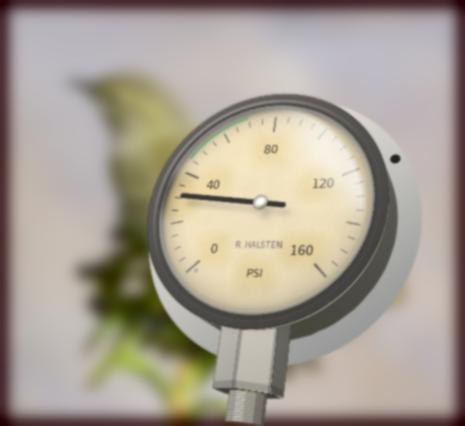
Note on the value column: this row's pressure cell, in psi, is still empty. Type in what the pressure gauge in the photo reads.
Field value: 30 psi
